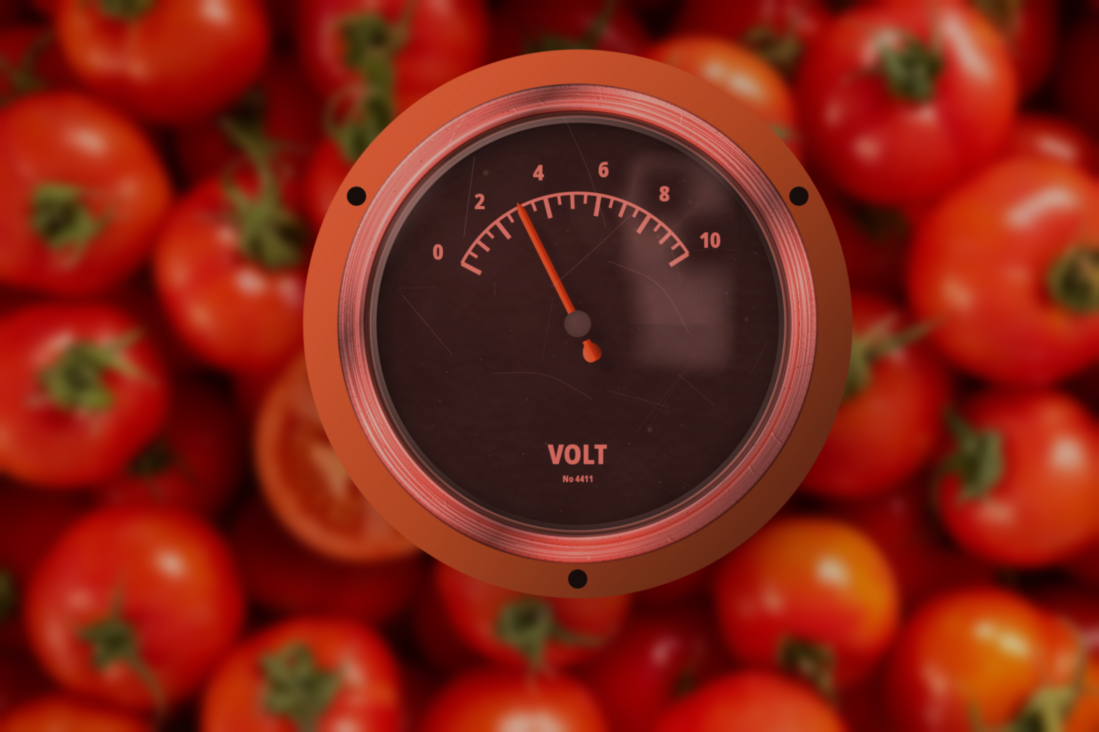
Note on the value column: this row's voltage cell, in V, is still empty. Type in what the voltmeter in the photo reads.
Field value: 3 V
